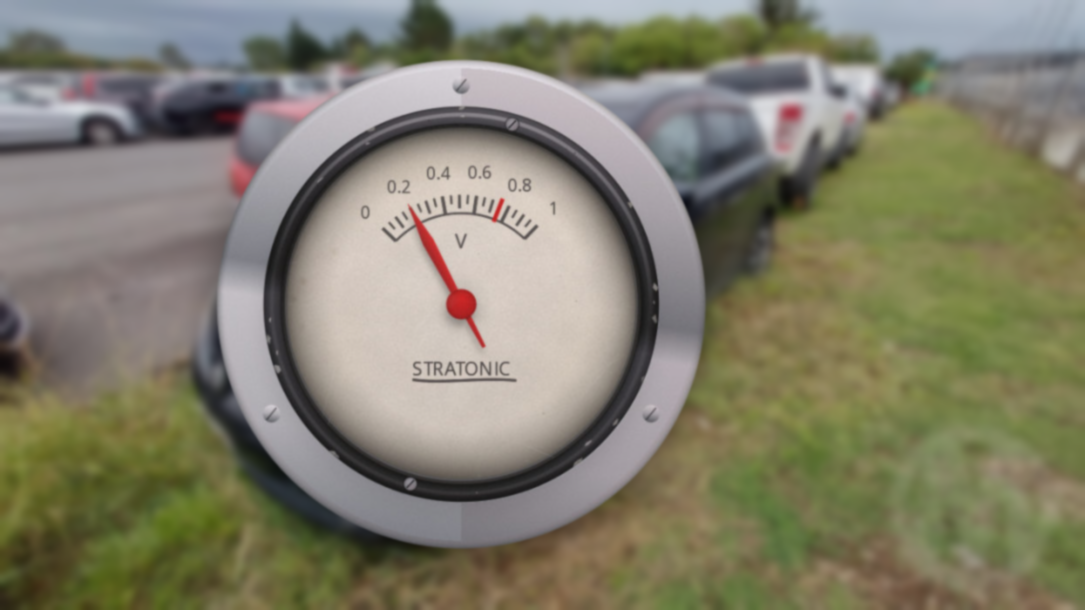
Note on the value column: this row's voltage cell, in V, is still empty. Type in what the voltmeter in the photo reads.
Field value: 0.2 V
